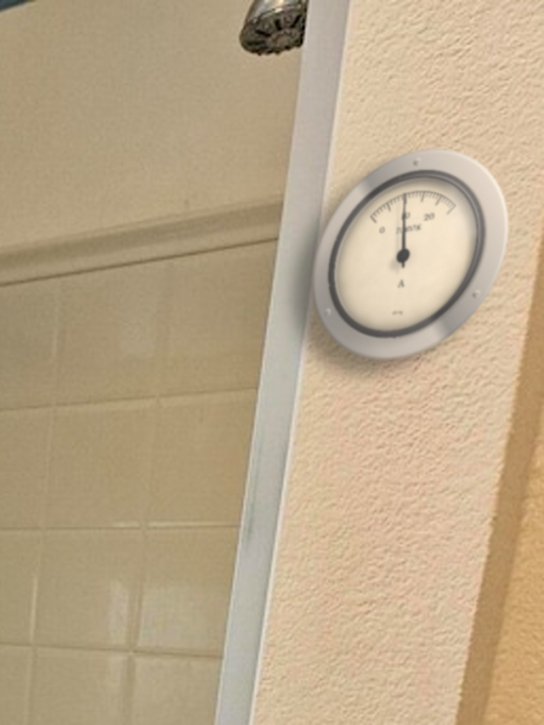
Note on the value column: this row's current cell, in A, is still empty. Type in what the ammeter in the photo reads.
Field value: 10 A
